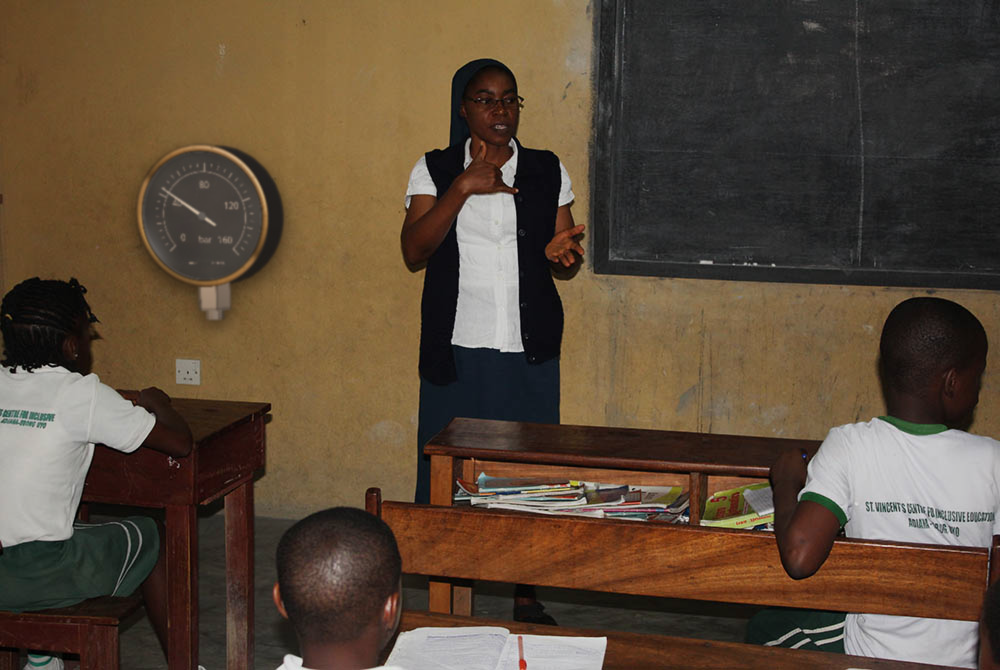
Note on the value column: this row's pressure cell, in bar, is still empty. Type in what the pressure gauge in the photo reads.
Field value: 45 bar
